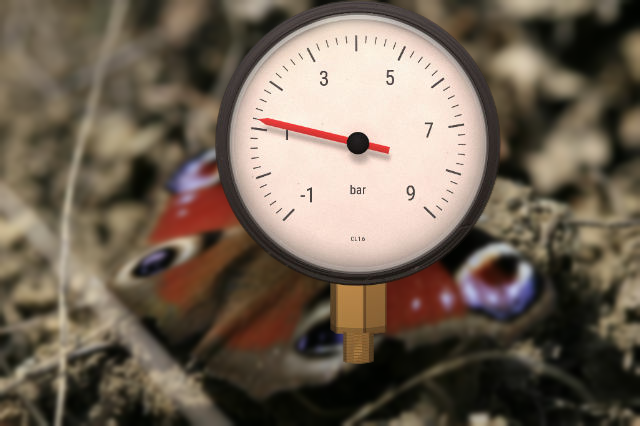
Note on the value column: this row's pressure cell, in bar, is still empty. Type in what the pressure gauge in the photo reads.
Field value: 1.2 bar
